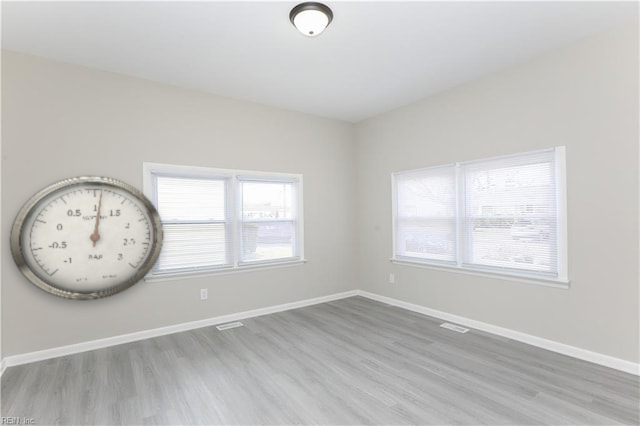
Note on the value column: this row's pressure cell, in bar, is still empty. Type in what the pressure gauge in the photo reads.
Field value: 1.1 bar
